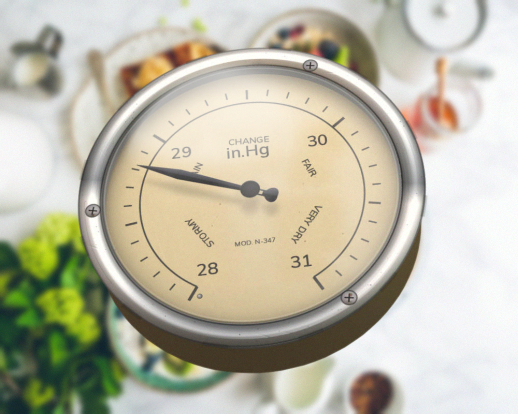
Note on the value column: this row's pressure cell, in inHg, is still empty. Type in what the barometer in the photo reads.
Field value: 28.8 inHg
